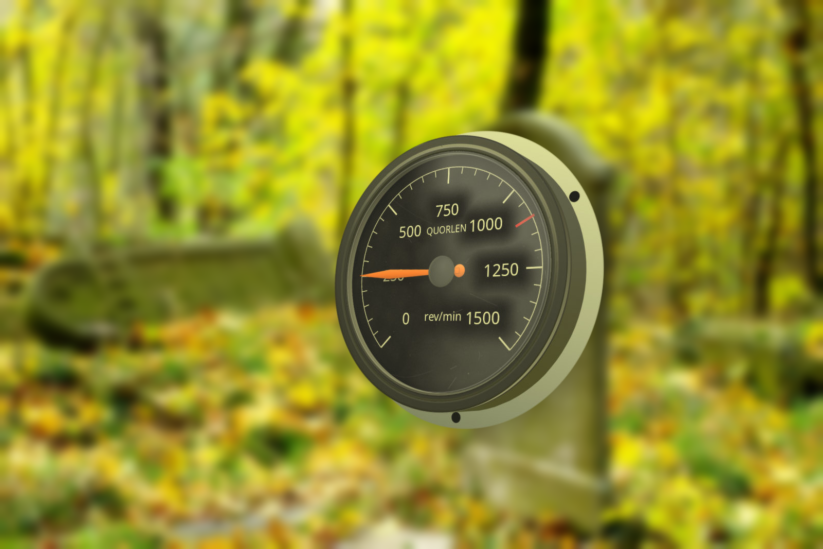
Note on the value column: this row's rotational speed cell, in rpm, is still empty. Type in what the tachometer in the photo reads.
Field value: 250 rpm
